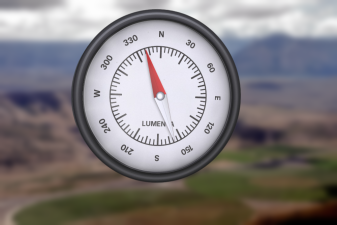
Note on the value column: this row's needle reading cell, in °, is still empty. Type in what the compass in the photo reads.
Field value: 340 °
